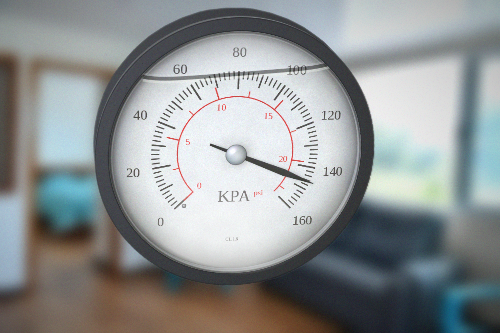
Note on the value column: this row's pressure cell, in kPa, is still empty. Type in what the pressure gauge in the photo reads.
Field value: 146 kPa
